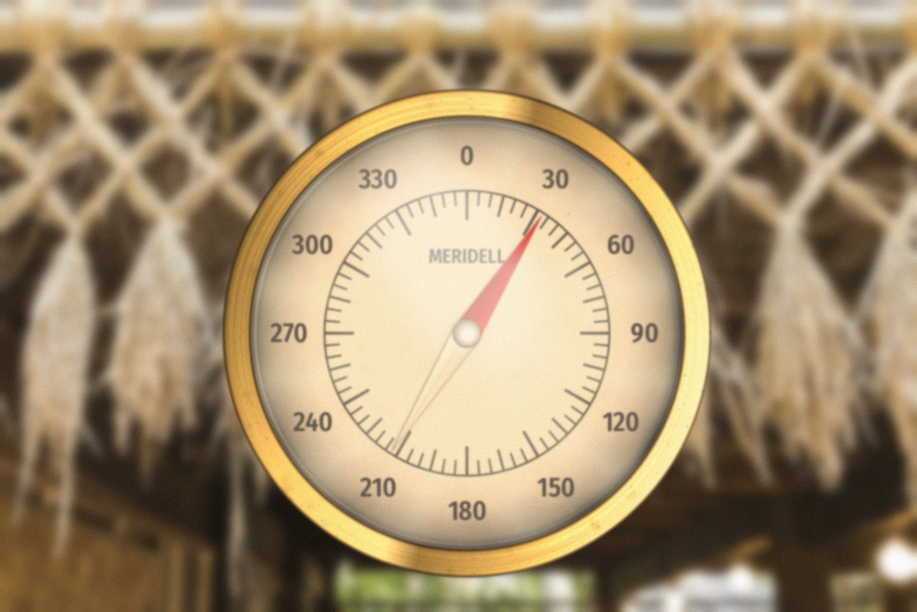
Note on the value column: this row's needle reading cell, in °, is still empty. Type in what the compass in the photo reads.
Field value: 32.5 °
